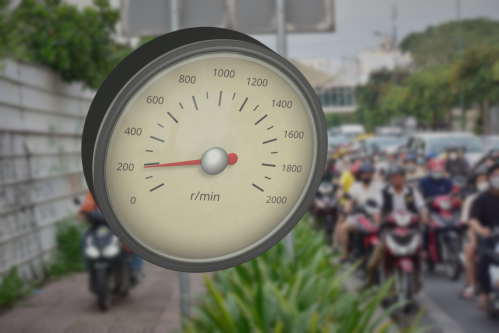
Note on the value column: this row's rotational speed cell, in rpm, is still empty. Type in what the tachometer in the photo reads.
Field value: 200 rpm
